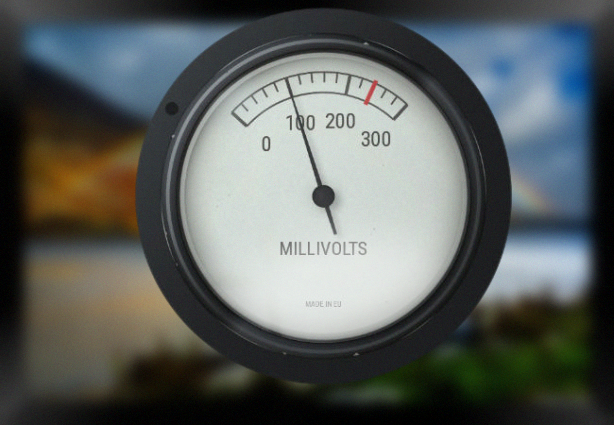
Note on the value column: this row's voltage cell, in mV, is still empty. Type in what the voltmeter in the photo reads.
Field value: 100 mV
